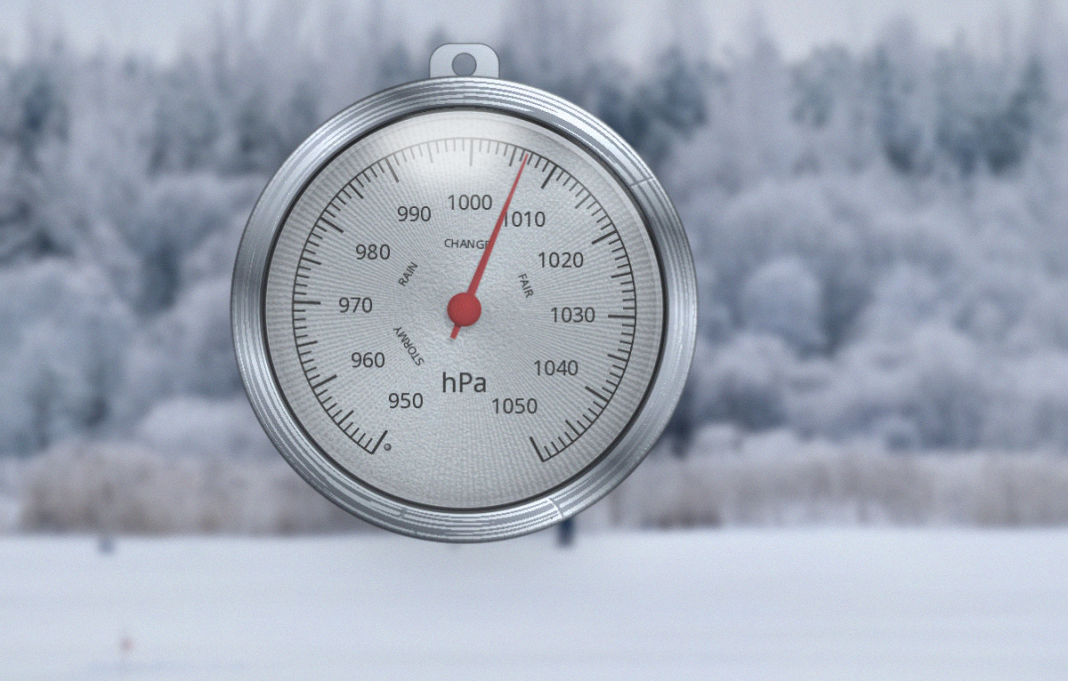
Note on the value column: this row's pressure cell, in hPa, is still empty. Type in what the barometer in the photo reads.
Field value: 1006.5 hPa
